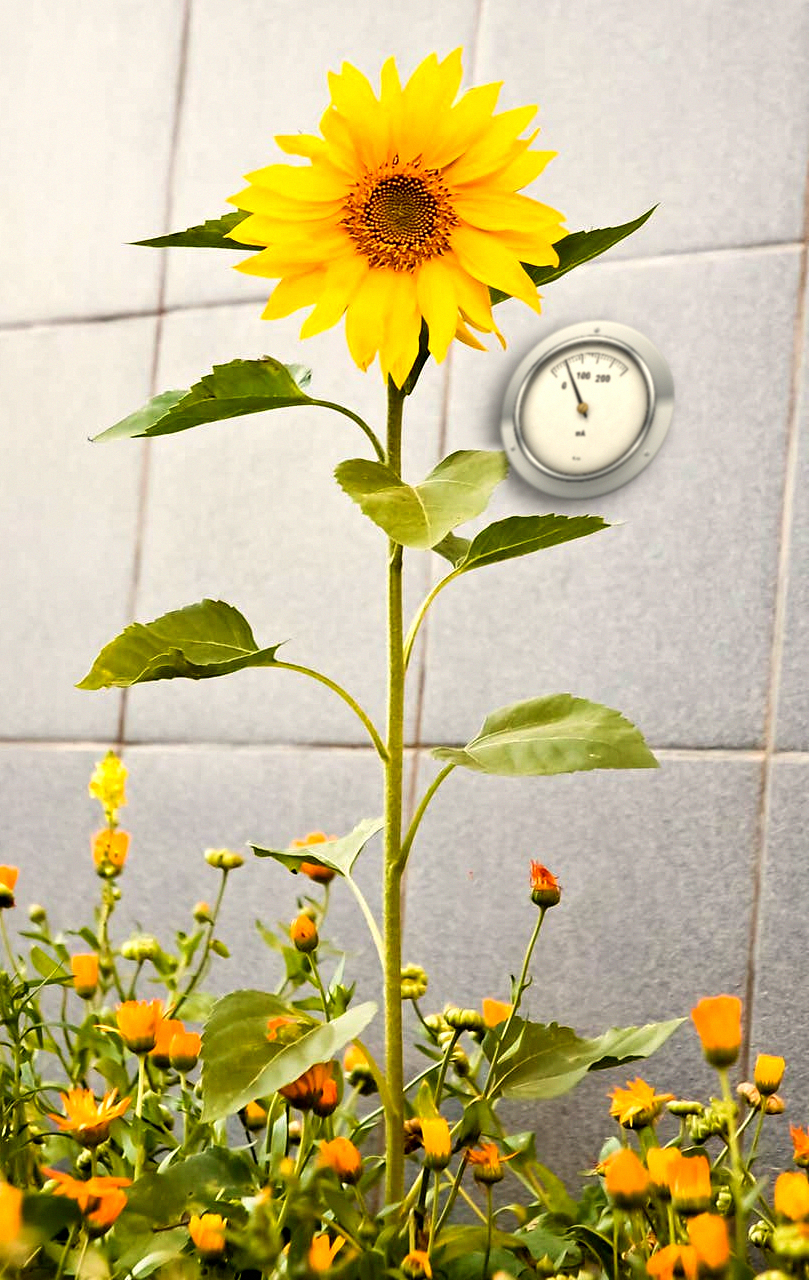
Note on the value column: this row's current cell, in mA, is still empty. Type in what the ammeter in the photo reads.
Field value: 50 mA
